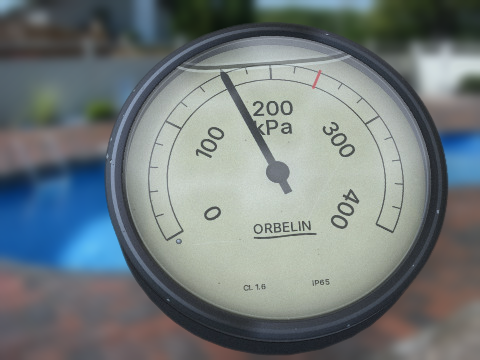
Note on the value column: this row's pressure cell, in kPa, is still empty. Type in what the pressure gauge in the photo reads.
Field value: 160 kPa
